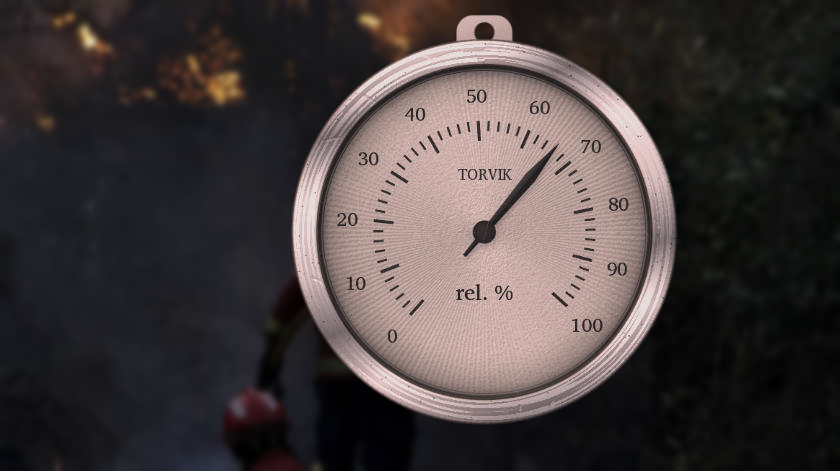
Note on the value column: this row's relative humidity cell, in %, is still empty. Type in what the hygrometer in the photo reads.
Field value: 66 %
